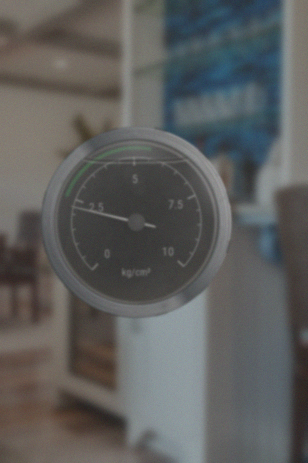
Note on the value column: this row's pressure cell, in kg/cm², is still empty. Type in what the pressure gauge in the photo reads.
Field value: 2.25 kg/cm²
